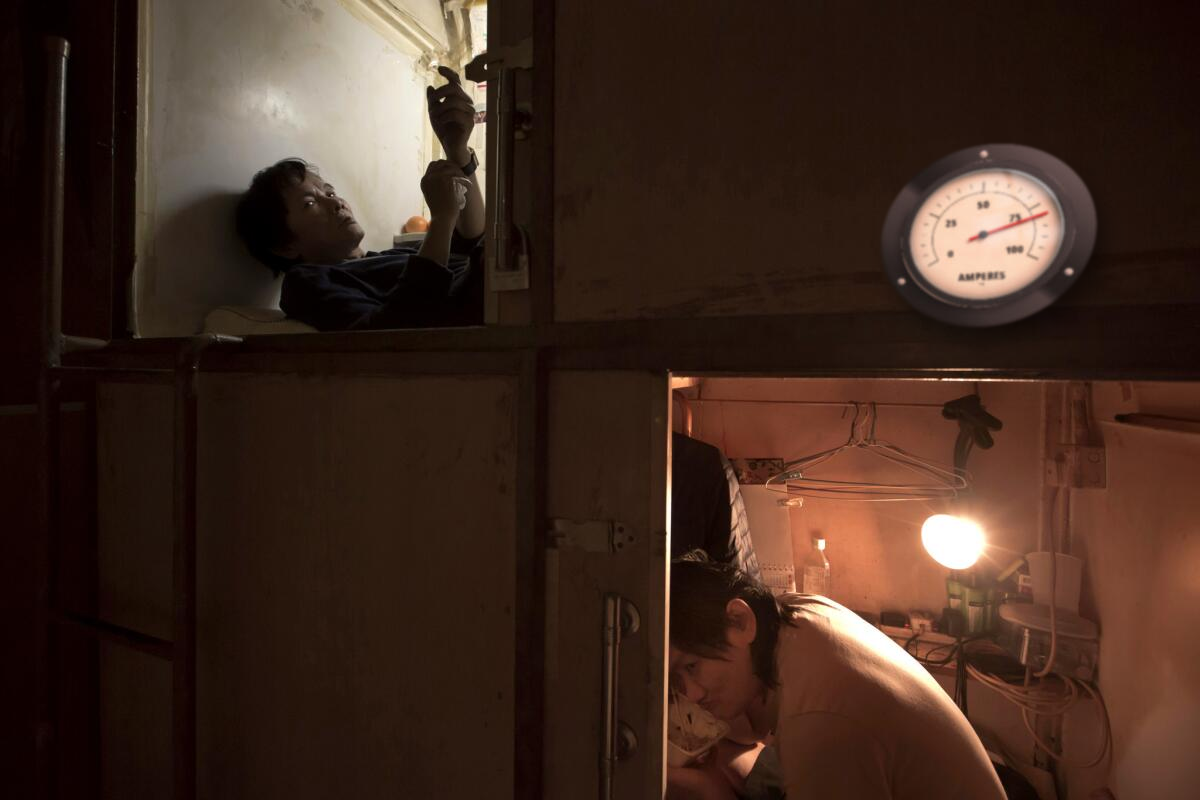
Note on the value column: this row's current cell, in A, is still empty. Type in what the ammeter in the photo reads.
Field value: 80 A
